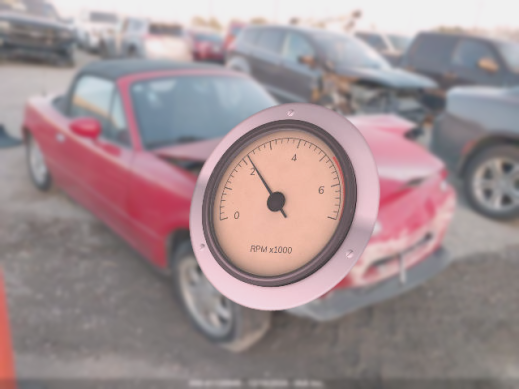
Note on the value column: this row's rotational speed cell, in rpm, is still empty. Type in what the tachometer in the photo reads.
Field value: 2200 rpm
